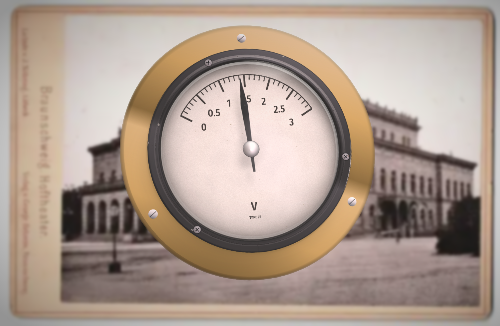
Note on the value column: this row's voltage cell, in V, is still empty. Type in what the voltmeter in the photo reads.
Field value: 1.4 V
